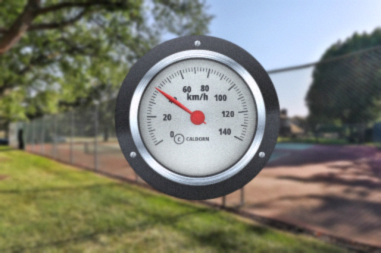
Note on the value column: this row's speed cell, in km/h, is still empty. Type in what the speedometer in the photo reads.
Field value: 40 km/h
